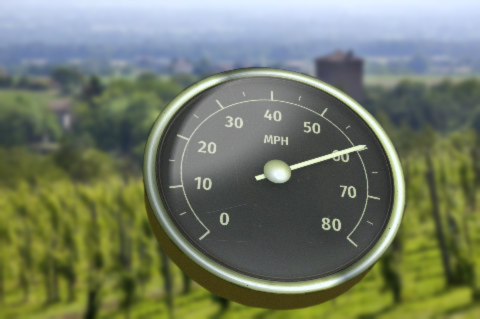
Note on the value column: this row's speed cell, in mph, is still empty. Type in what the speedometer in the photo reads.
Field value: 60 mph
